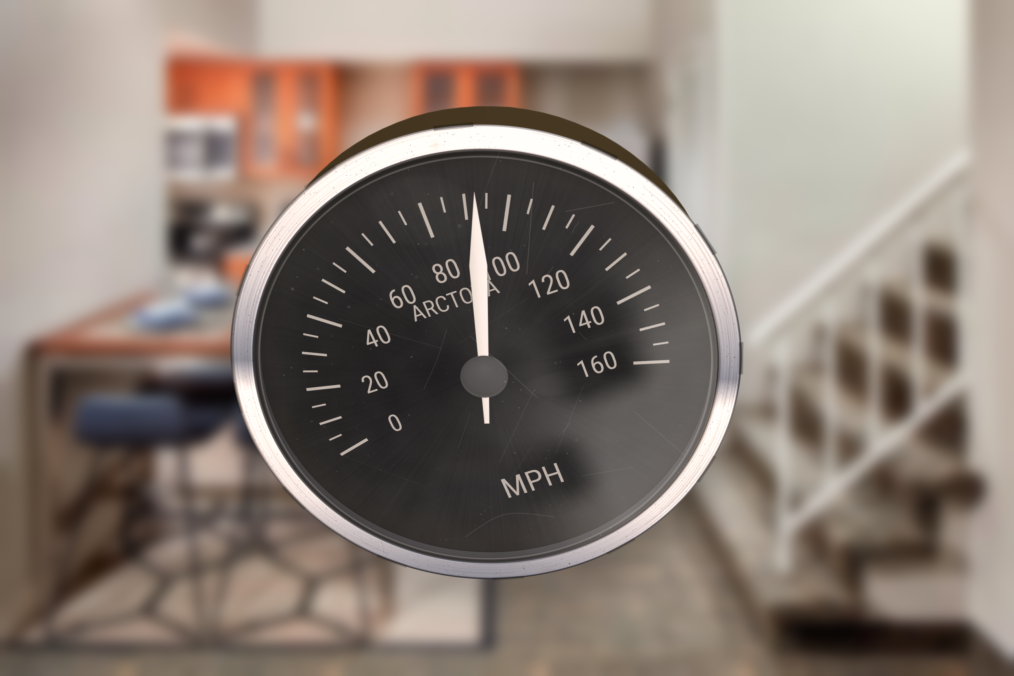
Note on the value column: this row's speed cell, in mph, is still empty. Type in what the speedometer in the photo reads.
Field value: 92.5 mph
